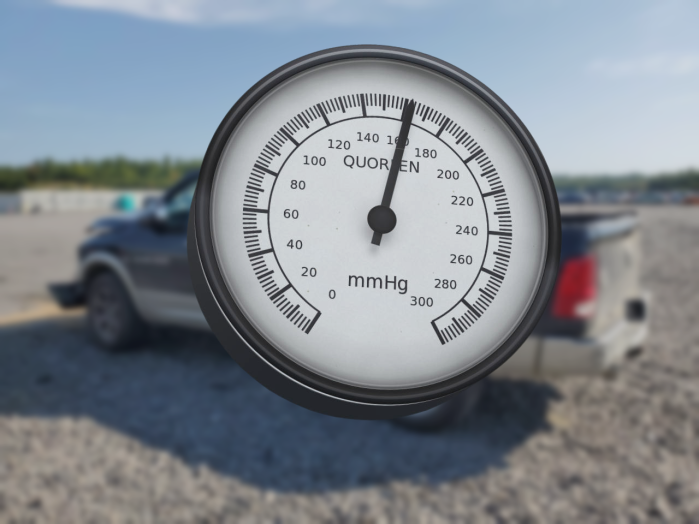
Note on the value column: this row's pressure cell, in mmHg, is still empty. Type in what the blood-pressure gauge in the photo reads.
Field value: 162 mmHg
